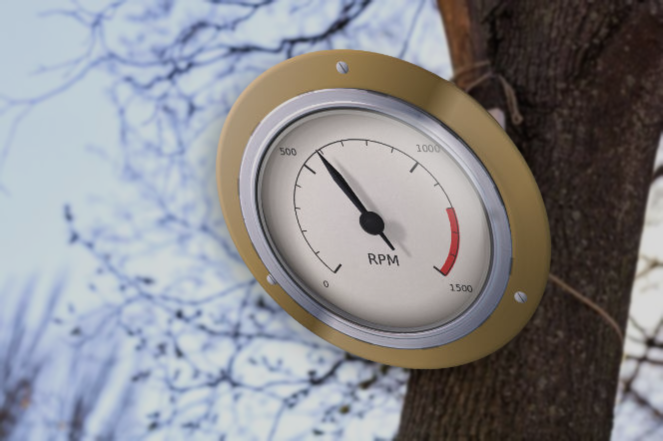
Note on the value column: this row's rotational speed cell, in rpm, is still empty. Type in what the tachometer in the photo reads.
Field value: 600 rpm
